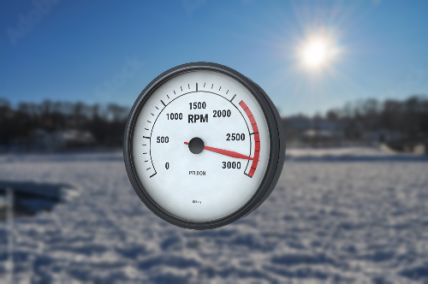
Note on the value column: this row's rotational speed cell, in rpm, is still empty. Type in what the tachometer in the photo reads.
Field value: 2800 rpm
